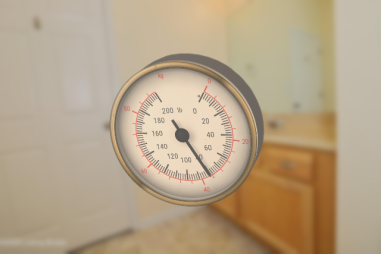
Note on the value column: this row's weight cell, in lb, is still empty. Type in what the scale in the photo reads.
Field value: 80 lb
